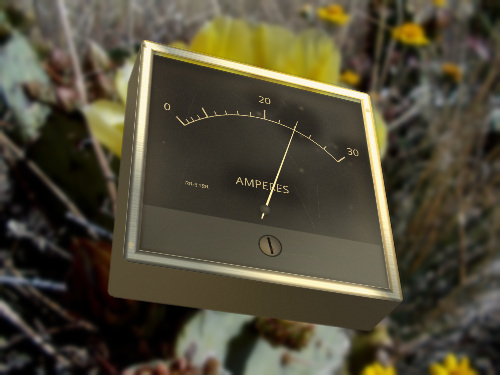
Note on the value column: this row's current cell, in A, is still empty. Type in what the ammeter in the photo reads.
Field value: 24 A
